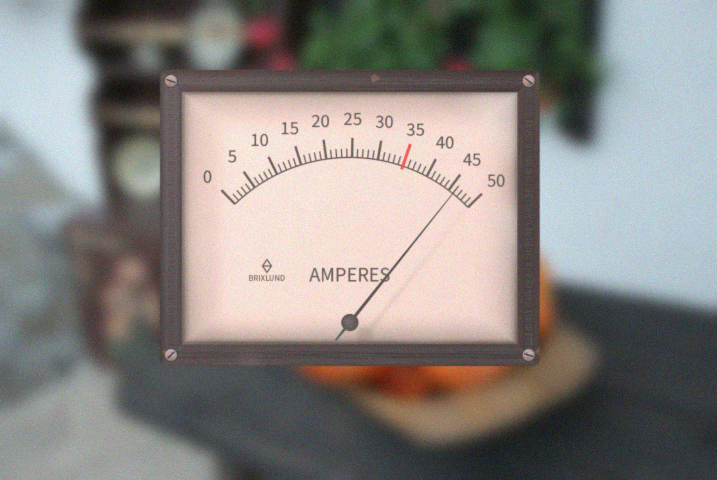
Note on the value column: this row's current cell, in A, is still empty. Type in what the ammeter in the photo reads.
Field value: 46 A
